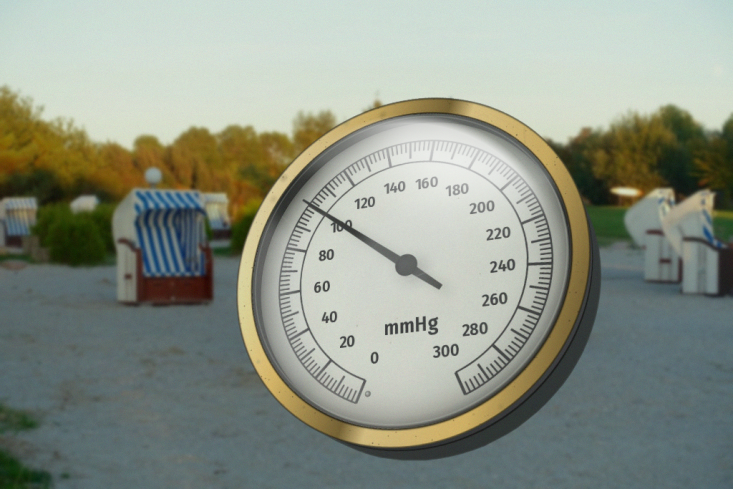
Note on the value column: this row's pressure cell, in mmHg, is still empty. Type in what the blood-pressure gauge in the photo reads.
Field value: 100 mmHg
